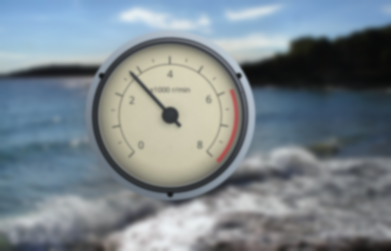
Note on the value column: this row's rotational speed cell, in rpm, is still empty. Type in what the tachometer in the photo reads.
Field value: 2750 rpm
